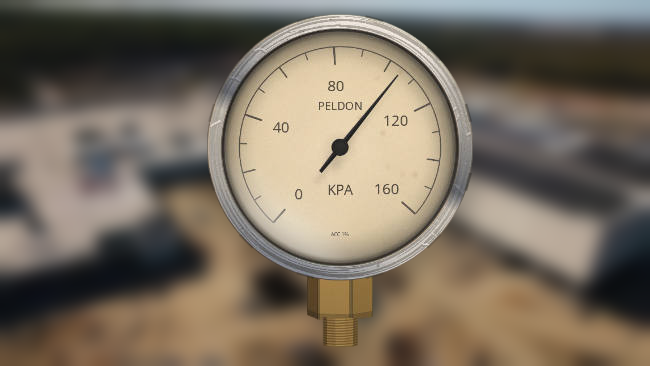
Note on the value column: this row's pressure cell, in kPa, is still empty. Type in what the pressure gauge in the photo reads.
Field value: 105 kPa
